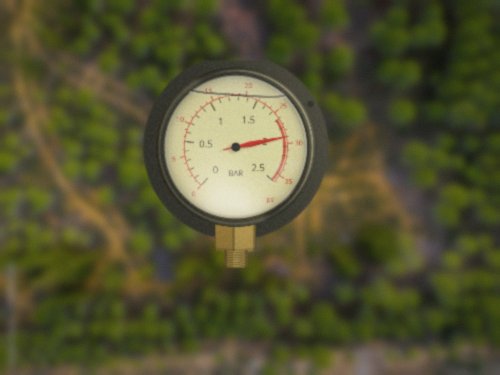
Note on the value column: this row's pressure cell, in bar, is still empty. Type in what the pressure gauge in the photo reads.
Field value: 2 bar
